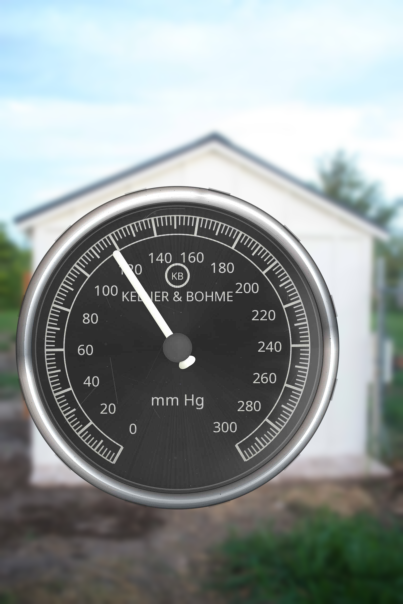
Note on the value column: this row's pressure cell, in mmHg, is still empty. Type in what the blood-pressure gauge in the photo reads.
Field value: 118 mmHg
